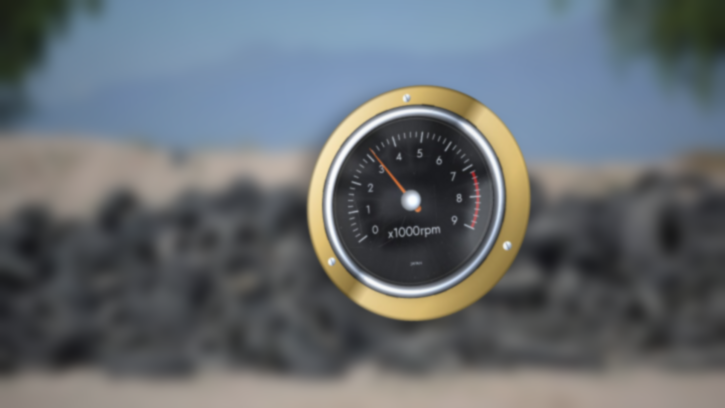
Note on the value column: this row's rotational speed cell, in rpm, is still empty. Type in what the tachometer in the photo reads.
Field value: 3200 rpm
